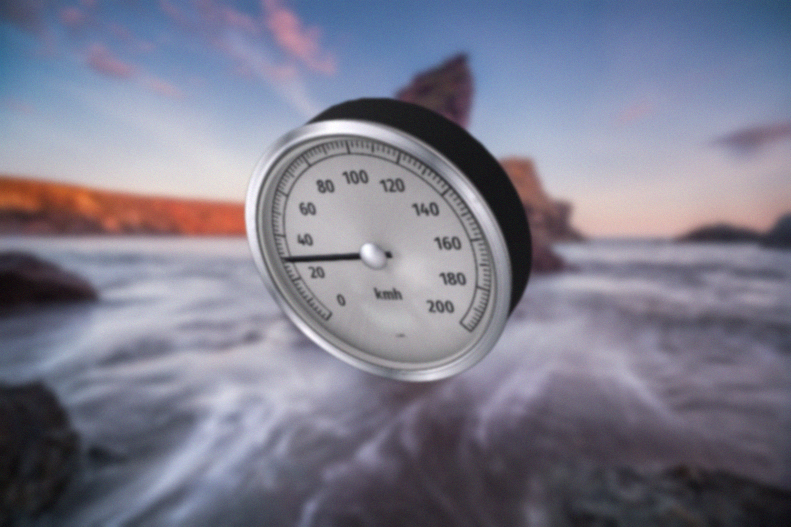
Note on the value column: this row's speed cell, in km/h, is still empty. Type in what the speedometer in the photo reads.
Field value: 30 km/h
